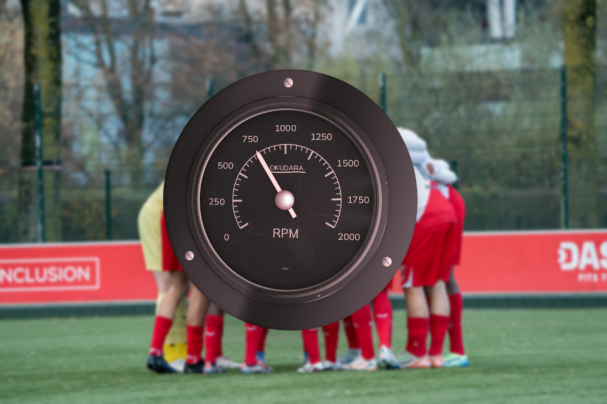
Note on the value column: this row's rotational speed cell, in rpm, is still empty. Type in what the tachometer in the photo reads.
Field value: 750 rpm
